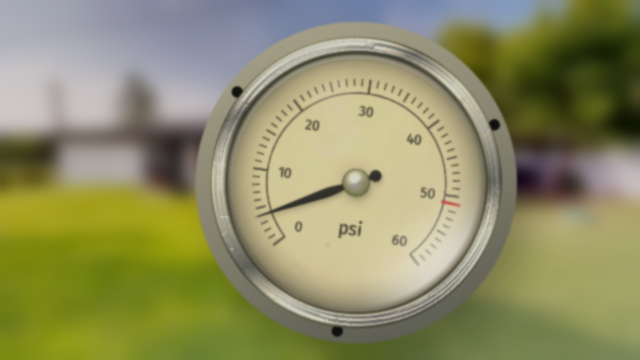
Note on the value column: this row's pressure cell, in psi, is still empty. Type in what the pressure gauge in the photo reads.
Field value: 4 psi
